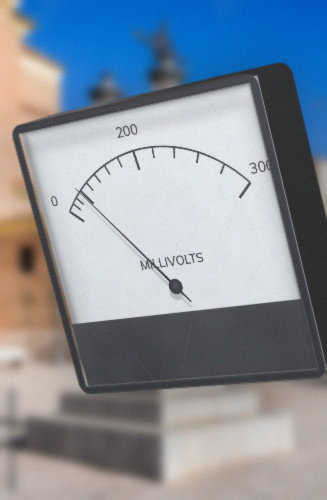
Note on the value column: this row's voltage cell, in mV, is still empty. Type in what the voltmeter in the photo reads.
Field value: 100 mV
